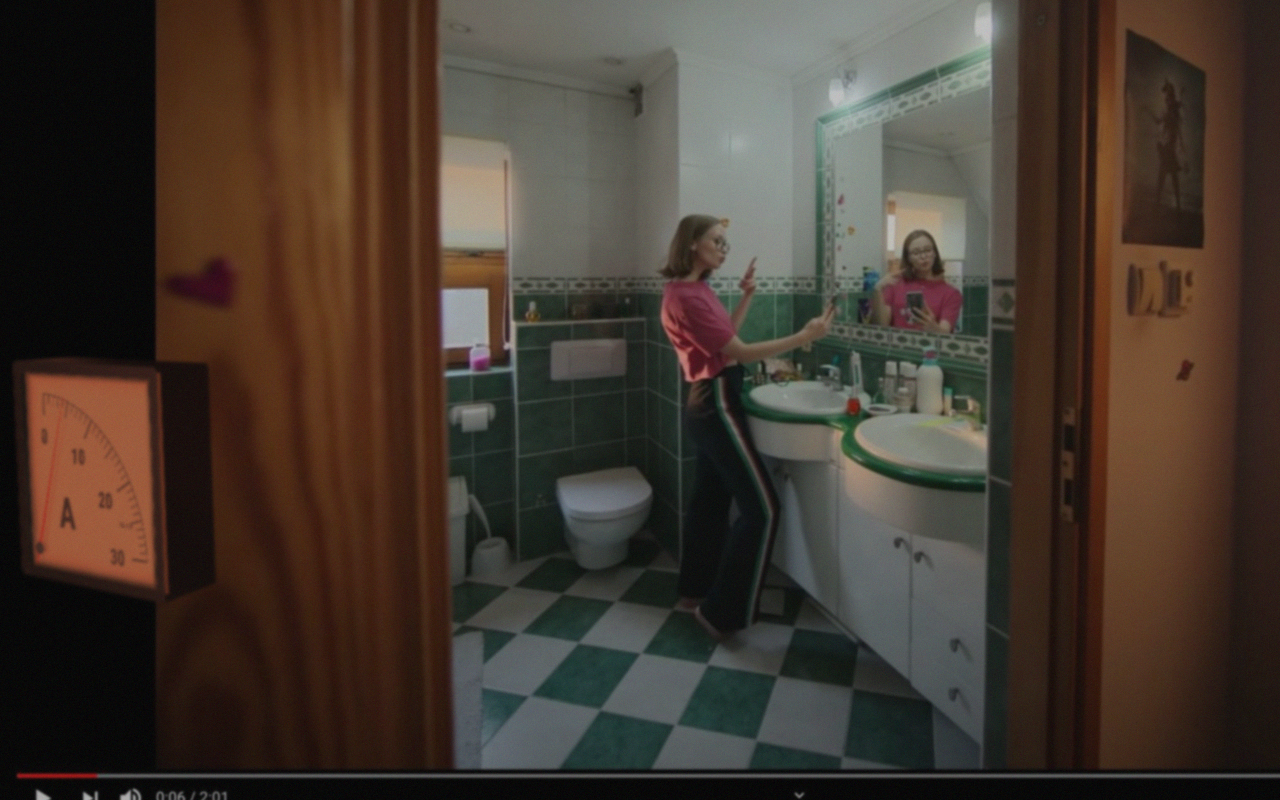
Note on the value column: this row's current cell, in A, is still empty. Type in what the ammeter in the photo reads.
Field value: 5 A
